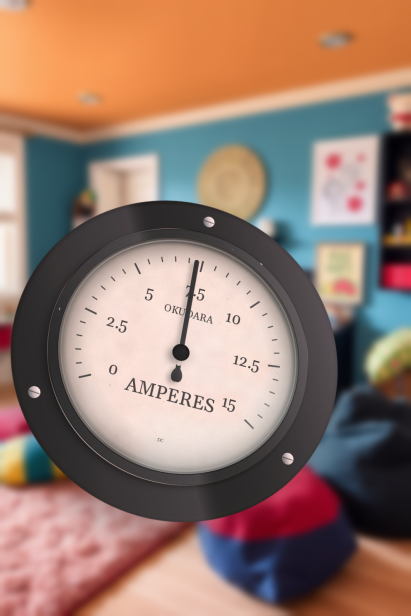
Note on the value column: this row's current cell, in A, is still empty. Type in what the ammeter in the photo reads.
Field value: 7.25 A
